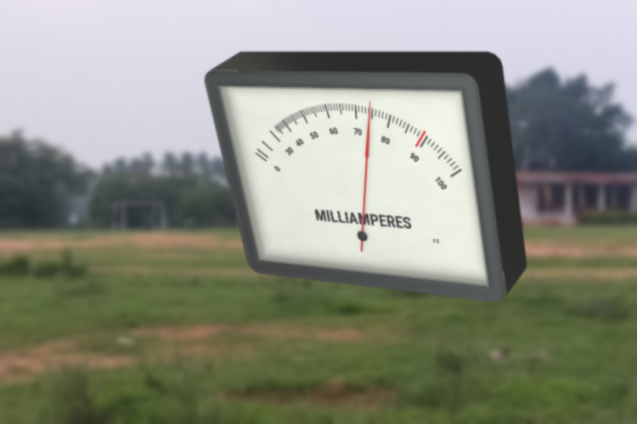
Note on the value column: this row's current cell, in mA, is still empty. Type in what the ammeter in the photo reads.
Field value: 75 mA
